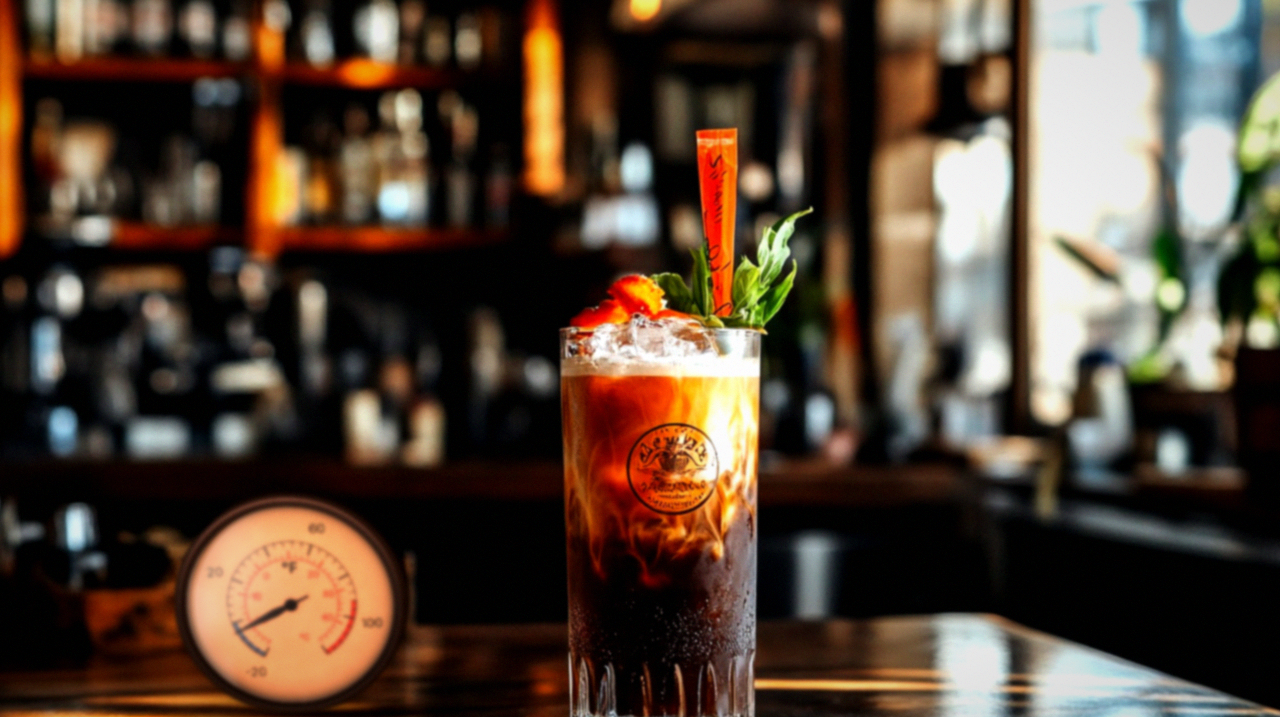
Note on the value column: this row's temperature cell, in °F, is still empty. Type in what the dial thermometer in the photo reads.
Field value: -4 °F
